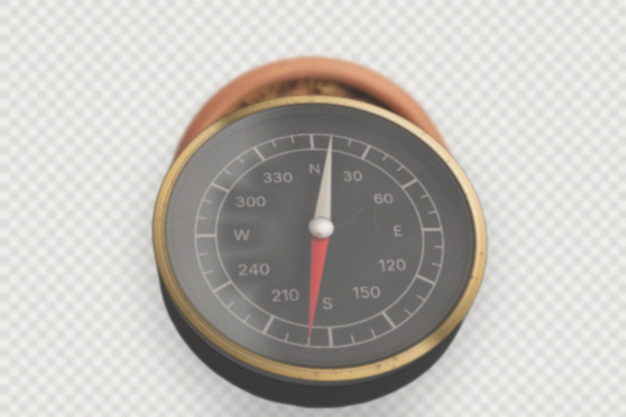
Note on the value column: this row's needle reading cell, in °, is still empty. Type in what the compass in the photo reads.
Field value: 190 °
